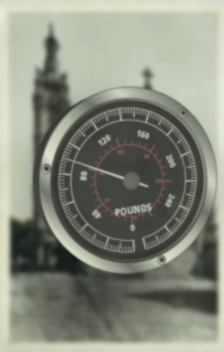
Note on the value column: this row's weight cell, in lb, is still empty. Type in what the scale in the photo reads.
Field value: 90 lb
